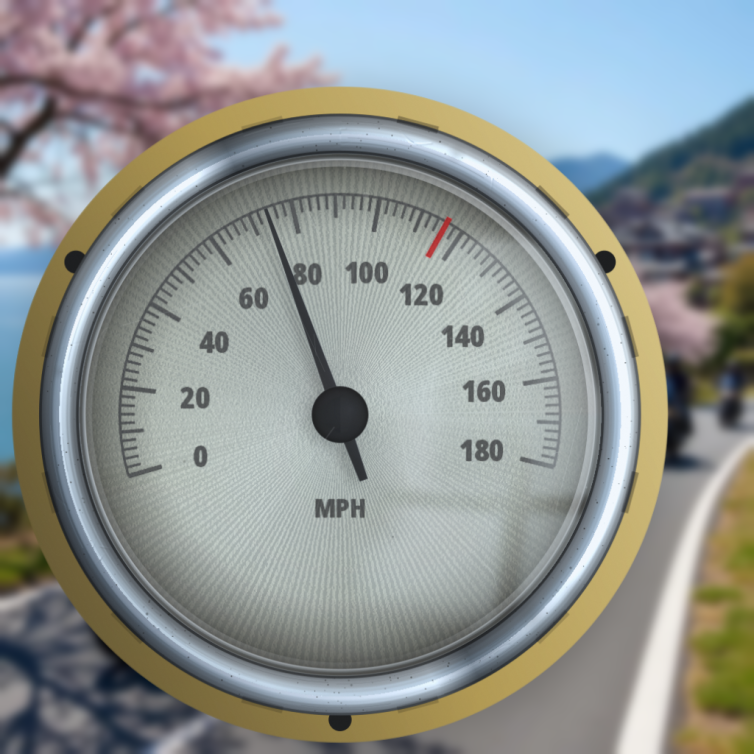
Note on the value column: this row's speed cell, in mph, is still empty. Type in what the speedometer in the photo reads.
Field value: 74 mph
